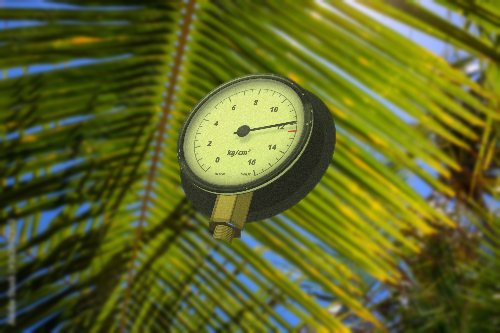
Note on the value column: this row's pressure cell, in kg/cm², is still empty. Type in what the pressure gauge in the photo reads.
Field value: 12 kg/cm²
